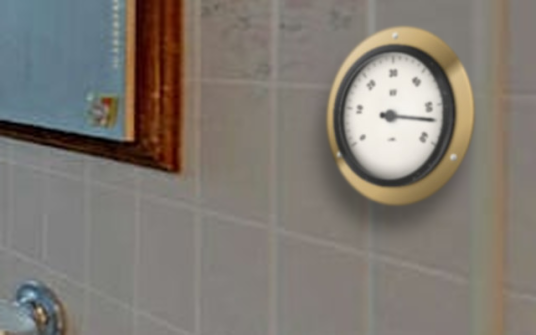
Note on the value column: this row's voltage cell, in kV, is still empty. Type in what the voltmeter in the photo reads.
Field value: 54 kV
